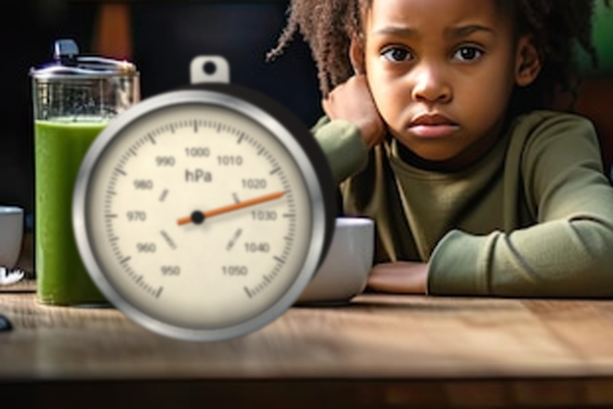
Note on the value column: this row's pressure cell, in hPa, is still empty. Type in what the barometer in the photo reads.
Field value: 1025 hPa
